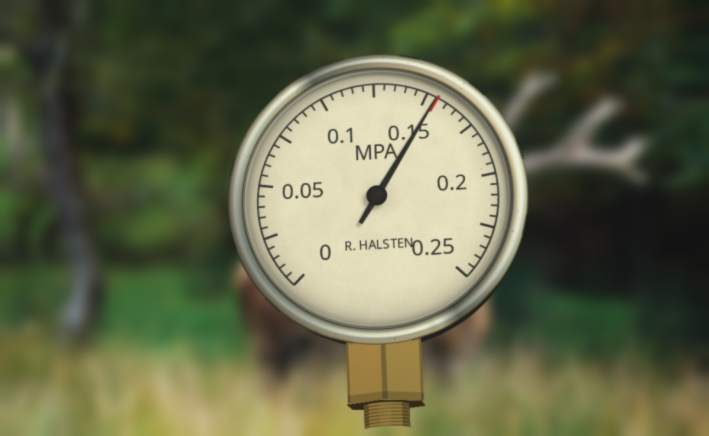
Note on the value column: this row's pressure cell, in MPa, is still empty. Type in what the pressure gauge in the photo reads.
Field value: 0.155 MPa
